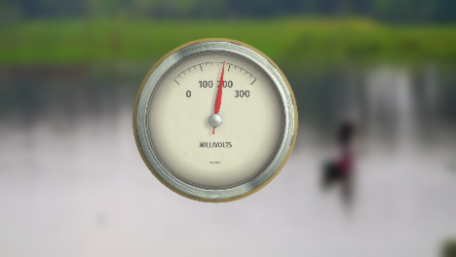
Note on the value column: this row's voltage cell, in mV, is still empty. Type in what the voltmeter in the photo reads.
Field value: 180 mV
